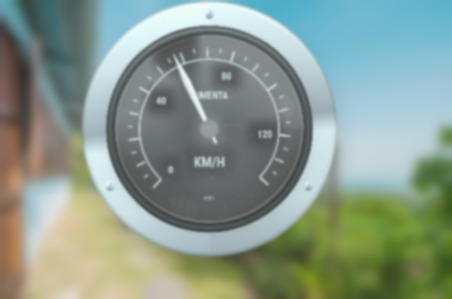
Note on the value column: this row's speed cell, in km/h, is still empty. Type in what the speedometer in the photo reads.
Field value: 57.5 km/h
